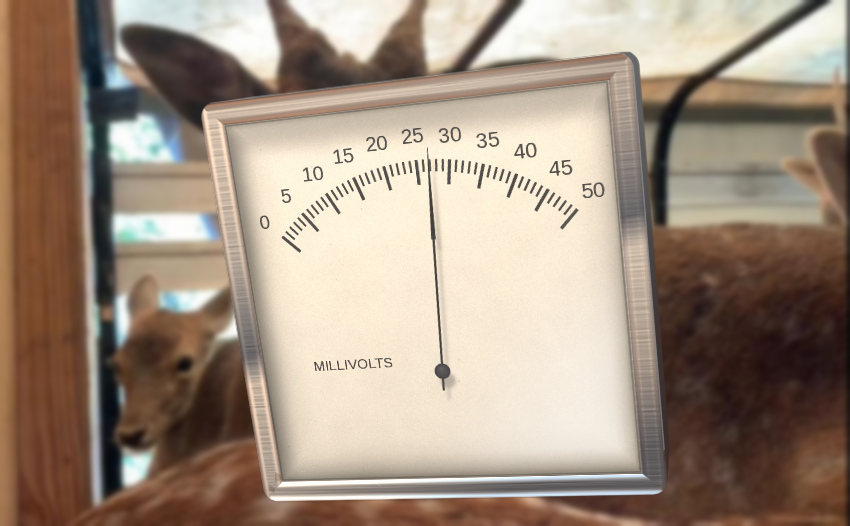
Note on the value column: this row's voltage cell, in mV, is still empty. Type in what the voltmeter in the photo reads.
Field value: 27 mV
